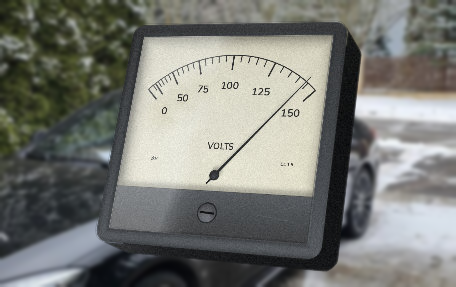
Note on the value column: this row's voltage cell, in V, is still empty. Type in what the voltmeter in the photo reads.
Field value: 145 V
